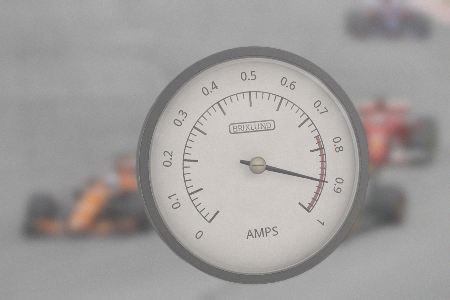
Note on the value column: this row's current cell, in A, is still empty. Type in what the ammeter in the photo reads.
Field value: 0.9 A
